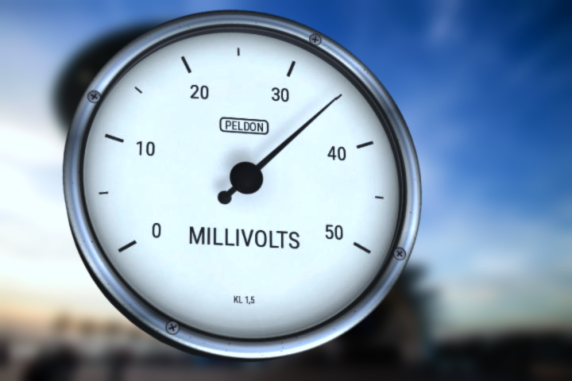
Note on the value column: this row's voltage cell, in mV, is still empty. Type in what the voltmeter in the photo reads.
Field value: 35 mV
